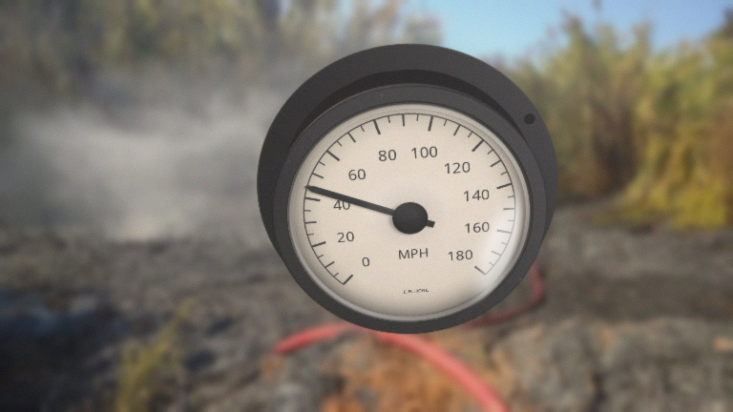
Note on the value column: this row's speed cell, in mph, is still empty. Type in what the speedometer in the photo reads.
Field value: 45 mph
